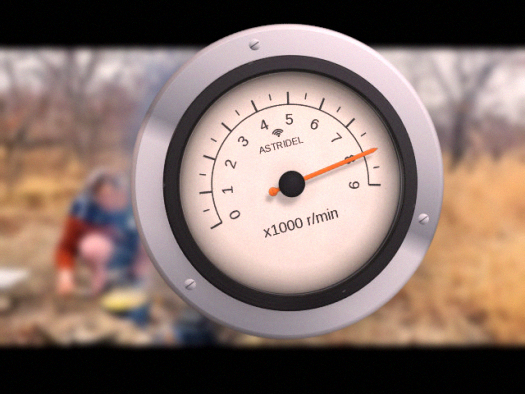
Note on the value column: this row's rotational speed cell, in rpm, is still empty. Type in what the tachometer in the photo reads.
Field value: 8000 rpm
